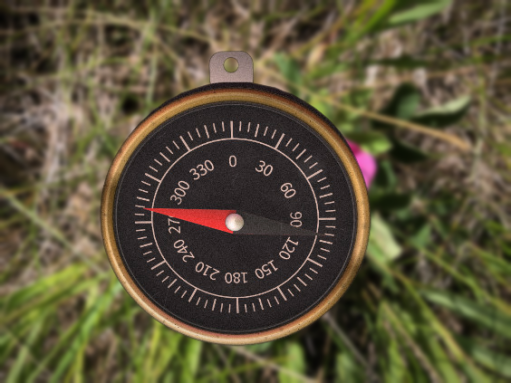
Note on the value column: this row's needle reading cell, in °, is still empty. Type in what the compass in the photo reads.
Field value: 280 °
